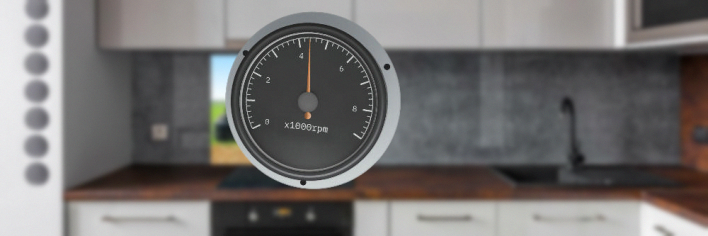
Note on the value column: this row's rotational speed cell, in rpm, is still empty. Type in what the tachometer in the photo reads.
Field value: 4400 rpm
